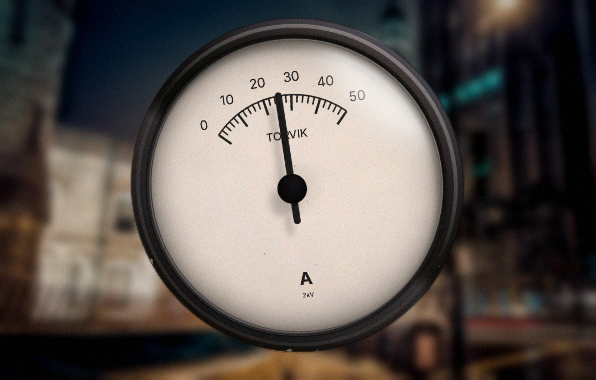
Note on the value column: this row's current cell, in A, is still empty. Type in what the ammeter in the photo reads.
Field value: 26 A
